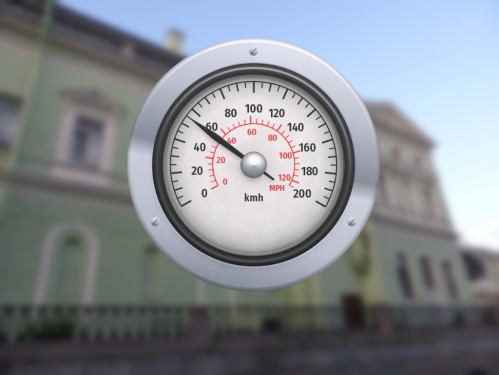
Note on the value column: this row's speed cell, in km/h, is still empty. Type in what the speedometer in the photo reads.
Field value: 55 km/h
